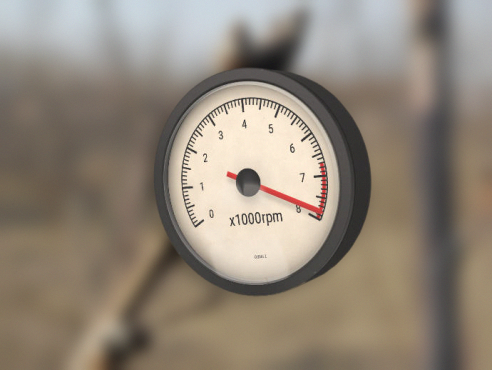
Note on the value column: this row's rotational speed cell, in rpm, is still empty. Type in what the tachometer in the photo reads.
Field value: 7800 rpm
